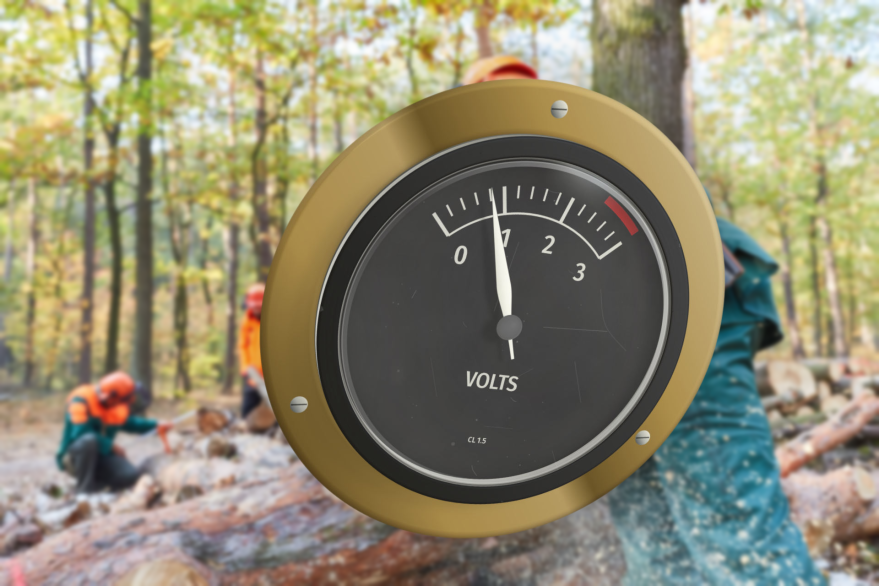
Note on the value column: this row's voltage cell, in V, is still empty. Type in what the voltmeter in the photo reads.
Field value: 0.8 V
